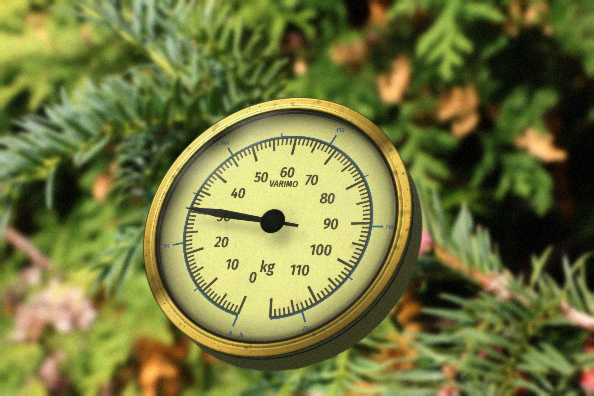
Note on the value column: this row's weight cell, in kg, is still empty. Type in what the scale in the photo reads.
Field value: 30 kg
